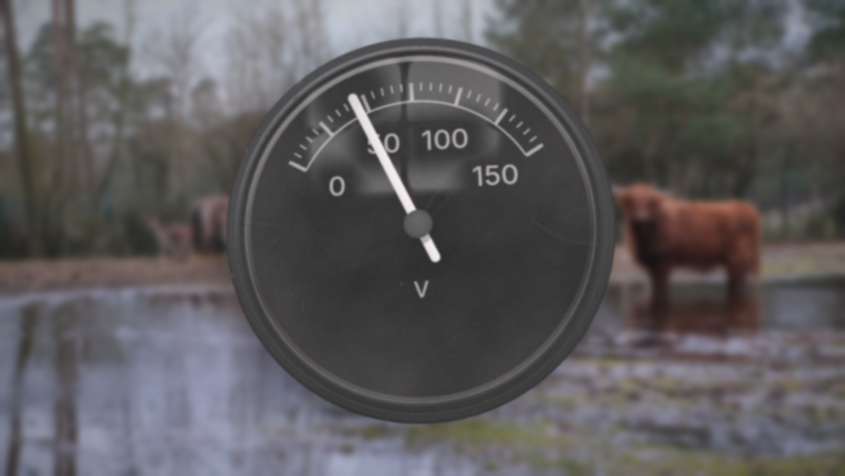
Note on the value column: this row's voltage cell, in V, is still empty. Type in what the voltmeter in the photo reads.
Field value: 45 V
